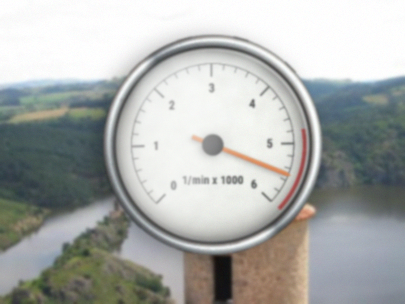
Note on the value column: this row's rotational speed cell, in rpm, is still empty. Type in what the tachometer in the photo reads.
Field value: 5500 rpm
